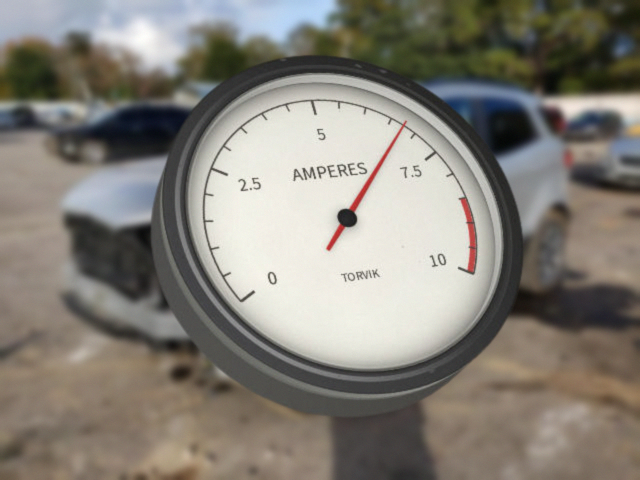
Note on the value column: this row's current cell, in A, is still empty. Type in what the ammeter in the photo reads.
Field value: 6.75 A
